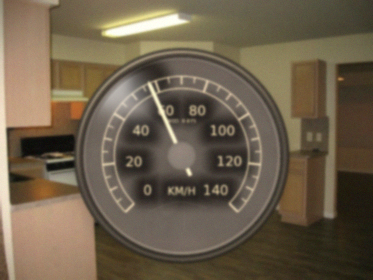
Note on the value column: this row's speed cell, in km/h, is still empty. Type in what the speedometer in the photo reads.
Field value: 57.5 km/h
